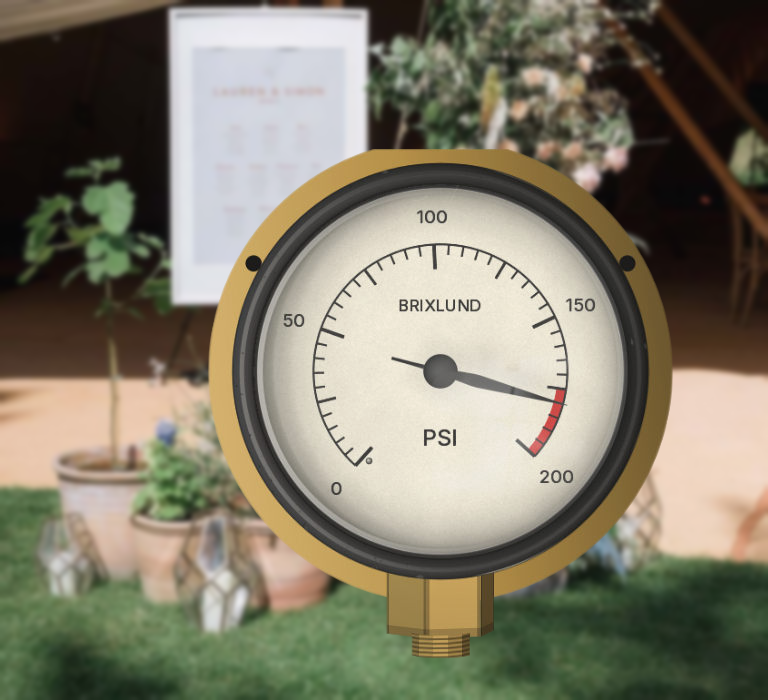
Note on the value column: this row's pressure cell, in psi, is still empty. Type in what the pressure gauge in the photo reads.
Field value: 180 psi
